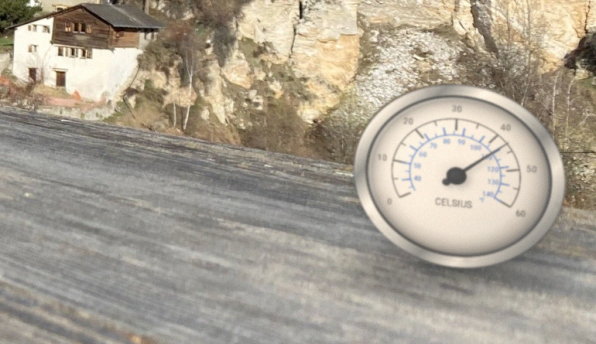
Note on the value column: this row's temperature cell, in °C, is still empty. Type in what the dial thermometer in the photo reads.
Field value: 42.5 °C
